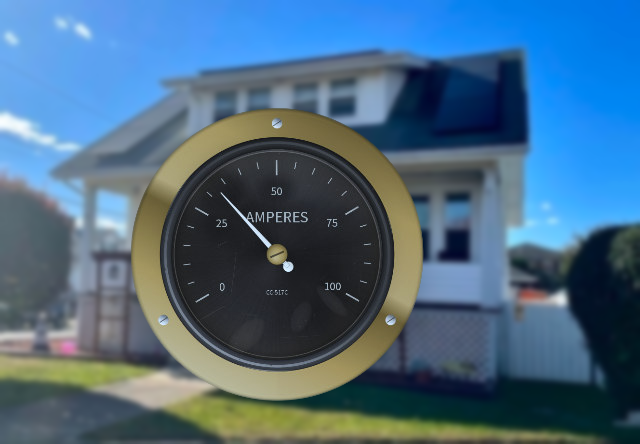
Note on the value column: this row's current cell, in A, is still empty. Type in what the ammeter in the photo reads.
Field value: 32.5 A
